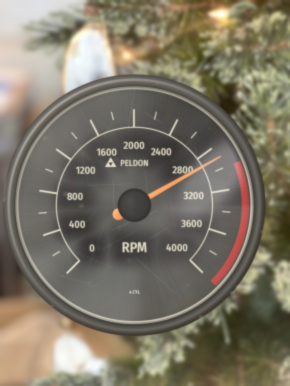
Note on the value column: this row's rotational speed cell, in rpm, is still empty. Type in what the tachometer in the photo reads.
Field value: 2900 rpm
